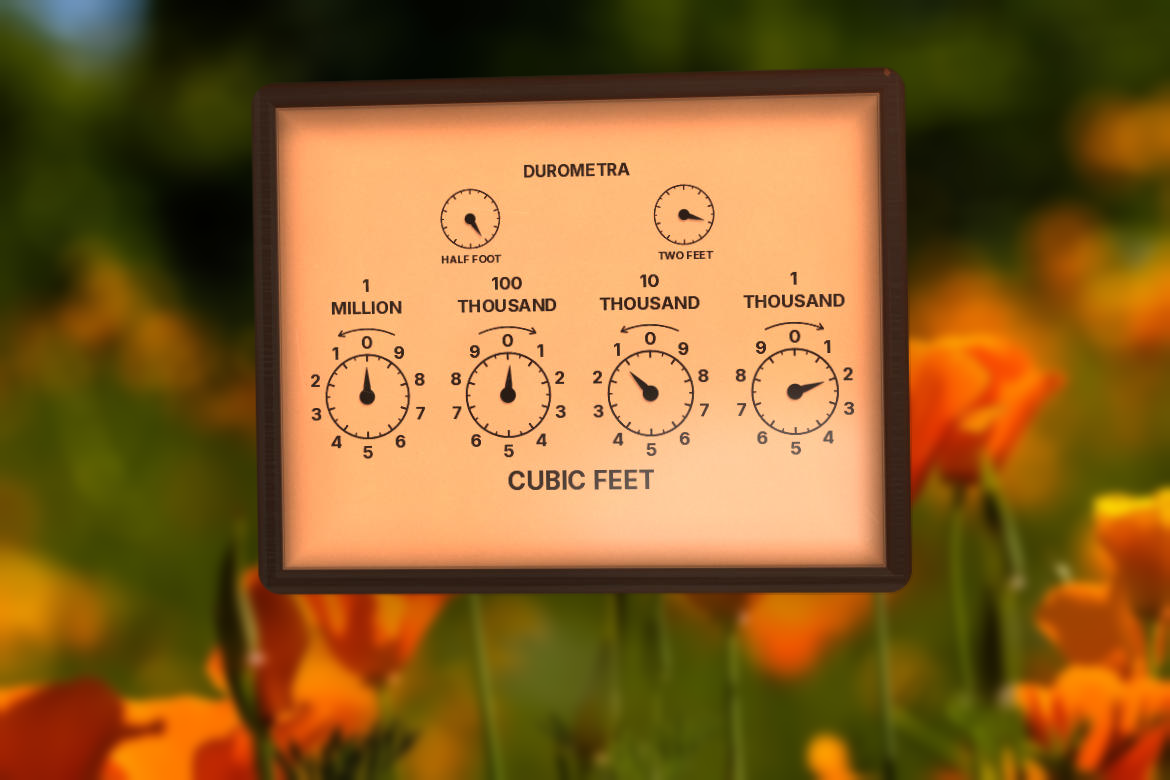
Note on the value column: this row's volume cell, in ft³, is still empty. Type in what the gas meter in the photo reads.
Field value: 1200 ft³
